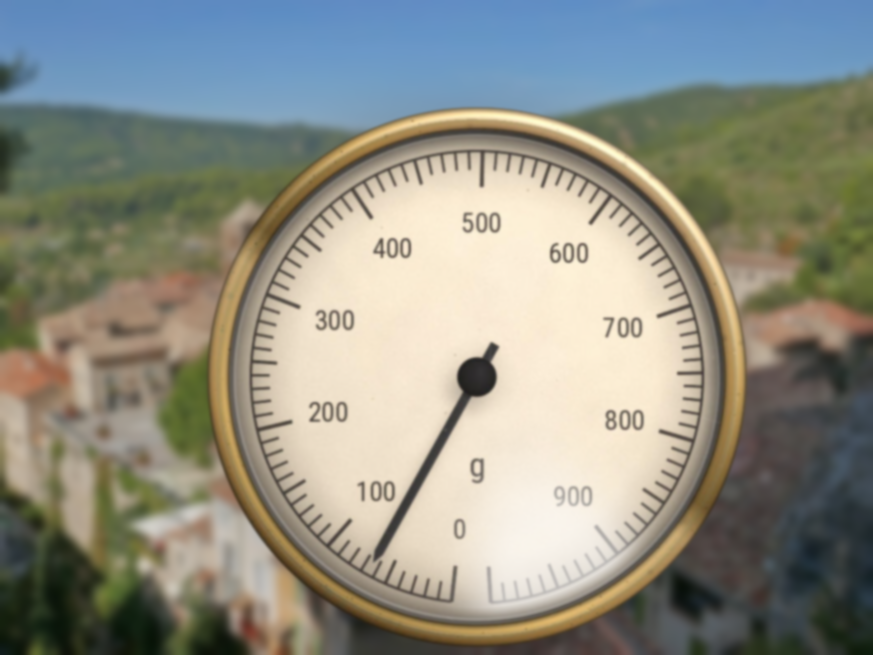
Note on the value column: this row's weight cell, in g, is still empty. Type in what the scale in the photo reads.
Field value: 65 g
